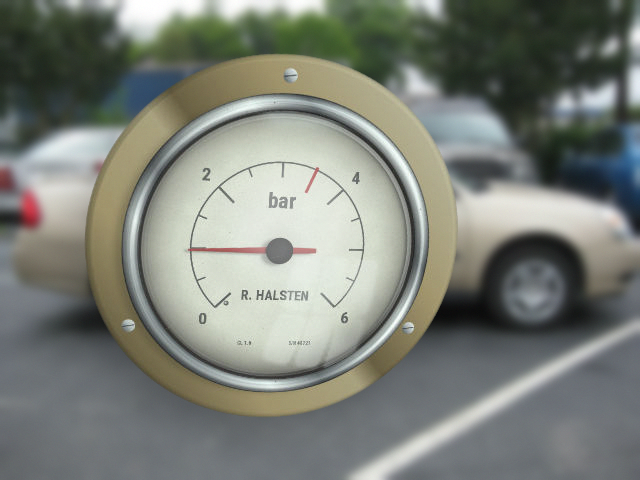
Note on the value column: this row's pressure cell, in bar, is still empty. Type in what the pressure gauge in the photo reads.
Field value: 1 bar
